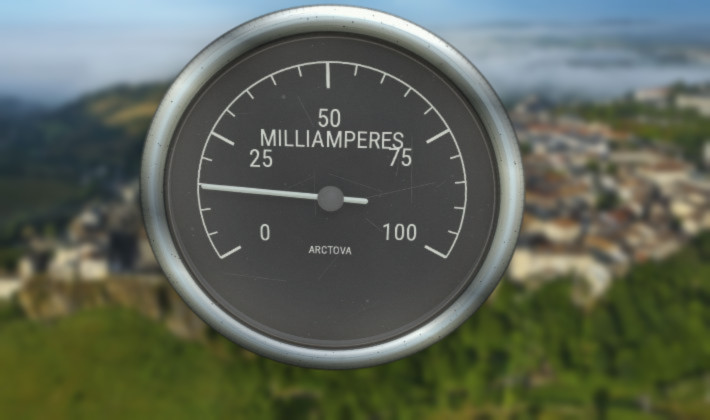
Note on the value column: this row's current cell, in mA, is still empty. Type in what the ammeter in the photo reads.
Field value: 15 mA
